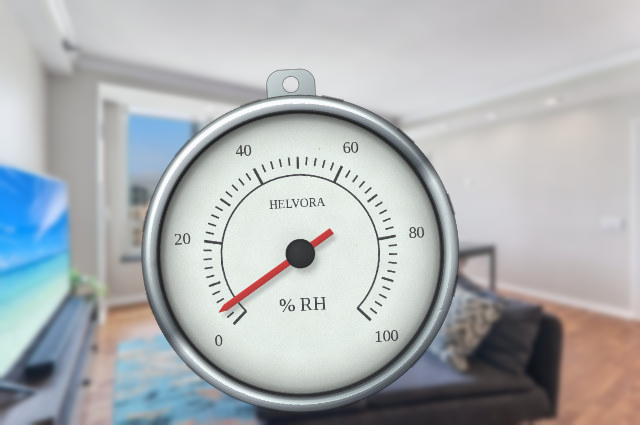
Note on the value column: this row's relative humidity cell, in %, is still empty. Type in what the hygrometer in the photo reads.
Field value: 4 %
